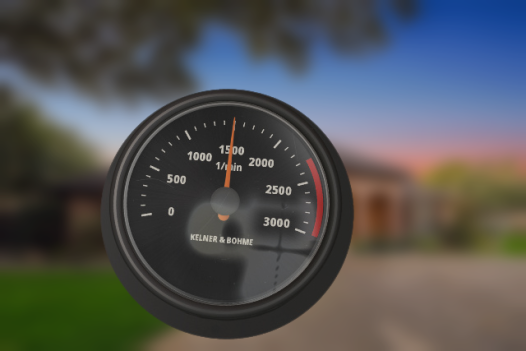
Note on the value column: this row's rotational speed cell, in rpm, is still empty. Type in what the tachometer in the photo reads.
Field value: 1500 rpm
